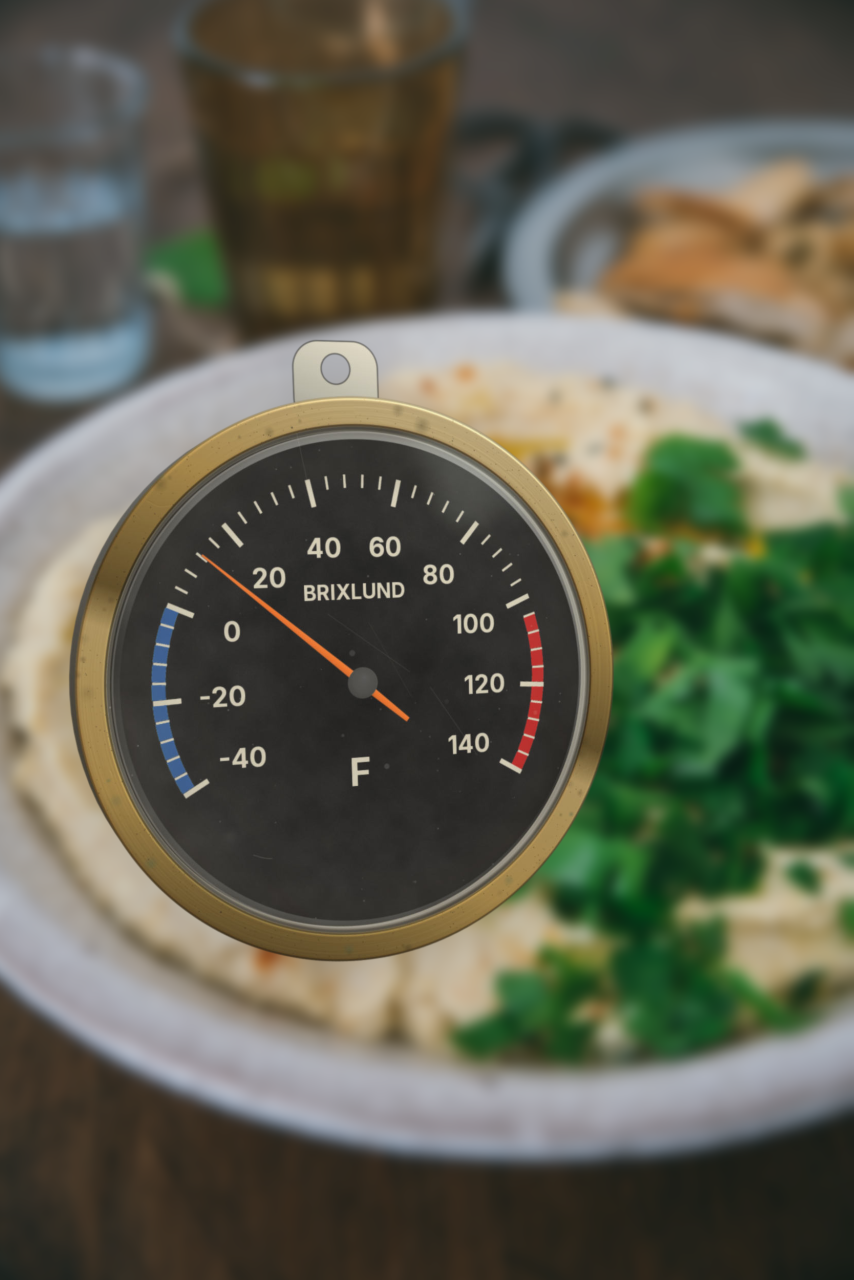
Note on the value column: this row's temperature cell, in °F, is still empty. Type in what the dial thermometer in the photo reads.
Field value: 12 °F
